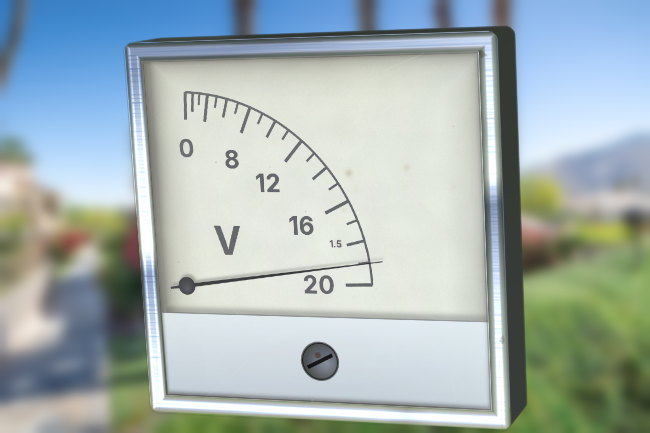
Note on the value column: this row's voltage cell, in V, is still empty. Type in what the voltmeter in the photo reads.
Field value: 19 V
